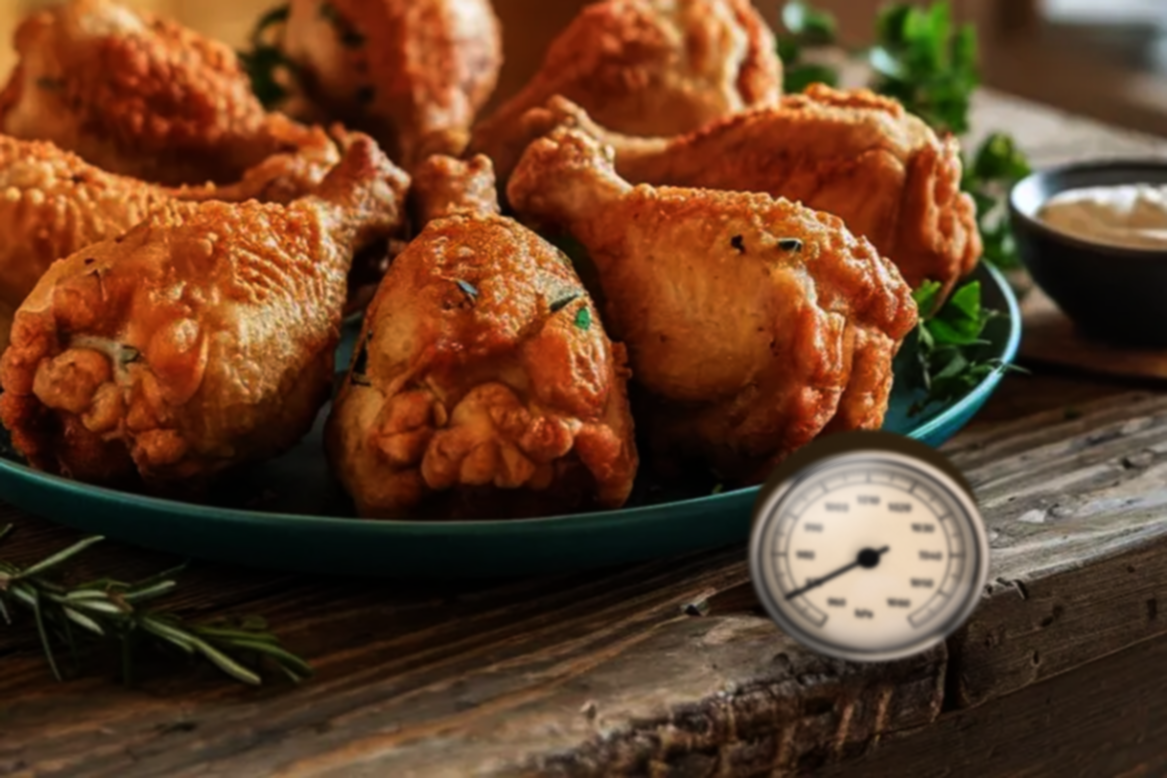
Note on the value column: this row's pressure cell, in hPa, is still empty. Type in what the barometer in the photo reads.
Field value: 970 hPa
